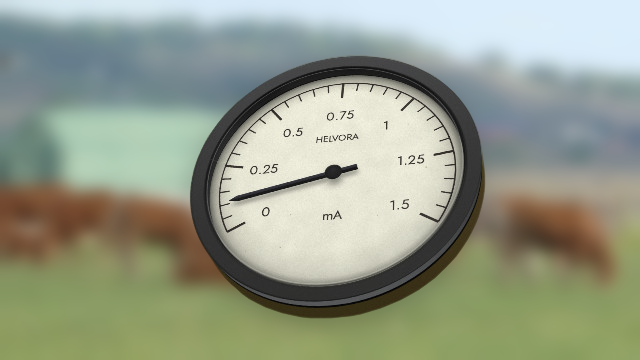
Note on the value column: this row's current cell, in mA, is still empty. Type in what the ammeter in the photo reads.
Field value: 0.1 mA
